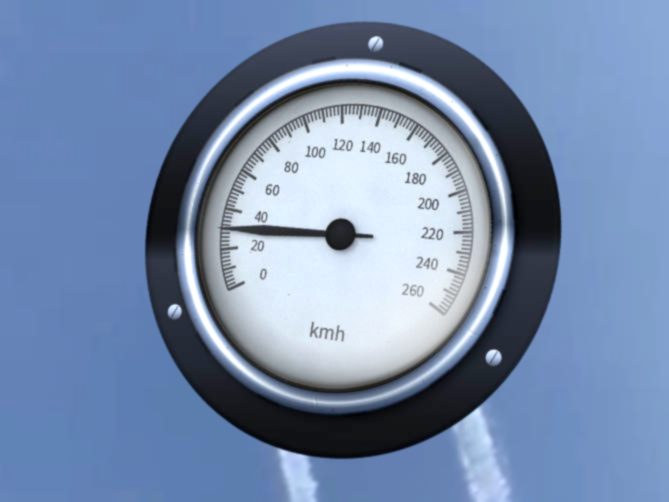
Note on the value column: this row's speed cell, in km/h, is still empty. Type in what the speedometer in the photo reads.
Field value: 30 km/h
